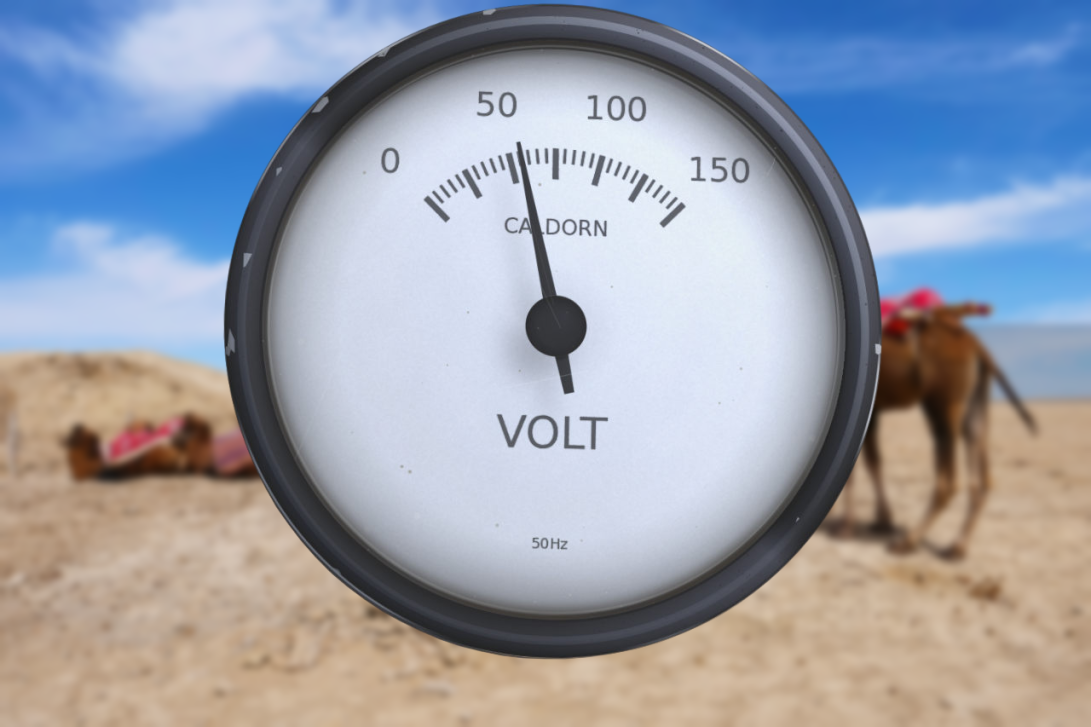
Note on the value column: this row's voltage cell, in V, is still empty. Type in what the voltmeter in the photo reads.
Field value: 55 V
